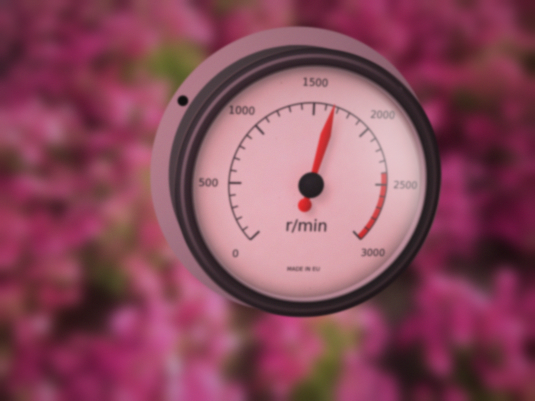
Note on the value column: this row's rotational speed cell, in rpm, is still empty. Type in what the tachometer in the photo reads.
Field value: 1650 rpm
